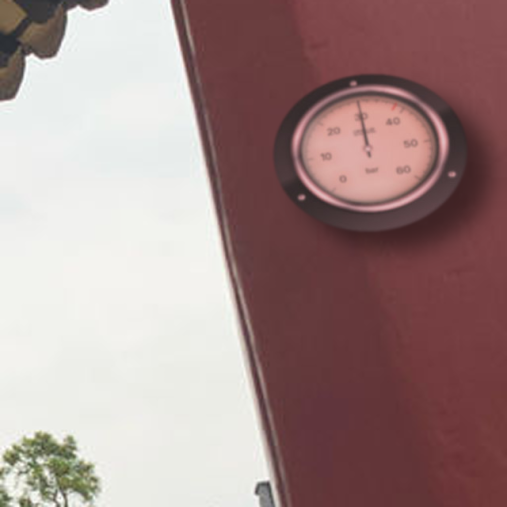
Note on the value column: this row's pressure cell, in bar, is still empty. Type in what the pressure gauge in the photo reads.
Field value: 30 bar
